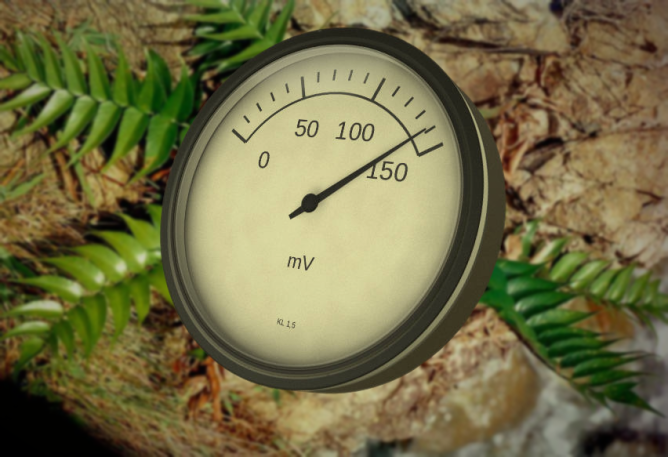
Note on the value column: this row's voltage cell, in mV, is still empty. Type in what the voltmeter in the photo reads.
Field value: 140 mV
